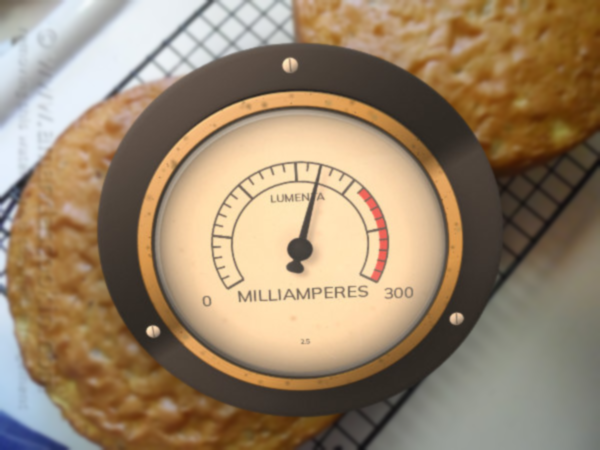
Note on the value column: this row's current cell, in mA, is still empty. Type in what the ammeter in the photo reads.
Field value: 170 mA
